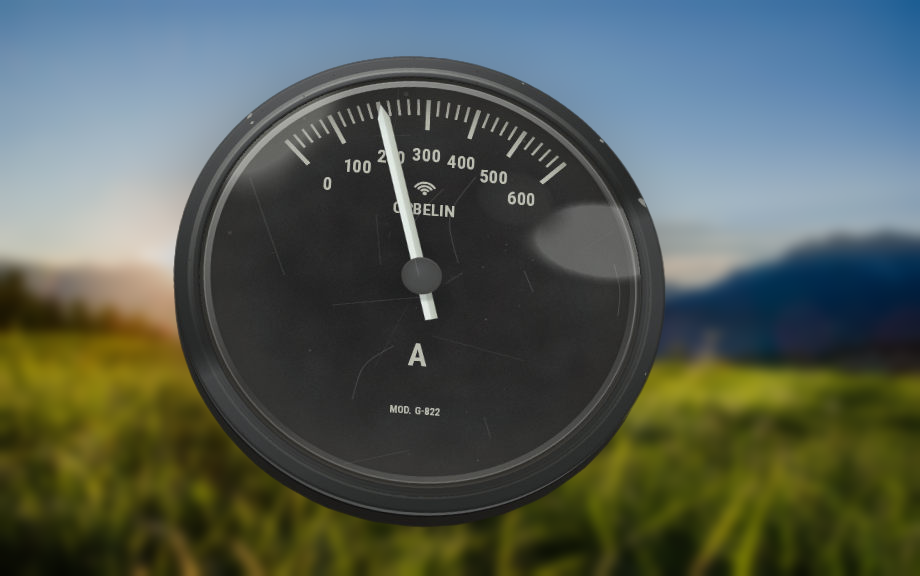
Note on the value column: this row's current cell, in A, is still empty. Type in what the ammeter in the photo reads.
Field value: 200 A
